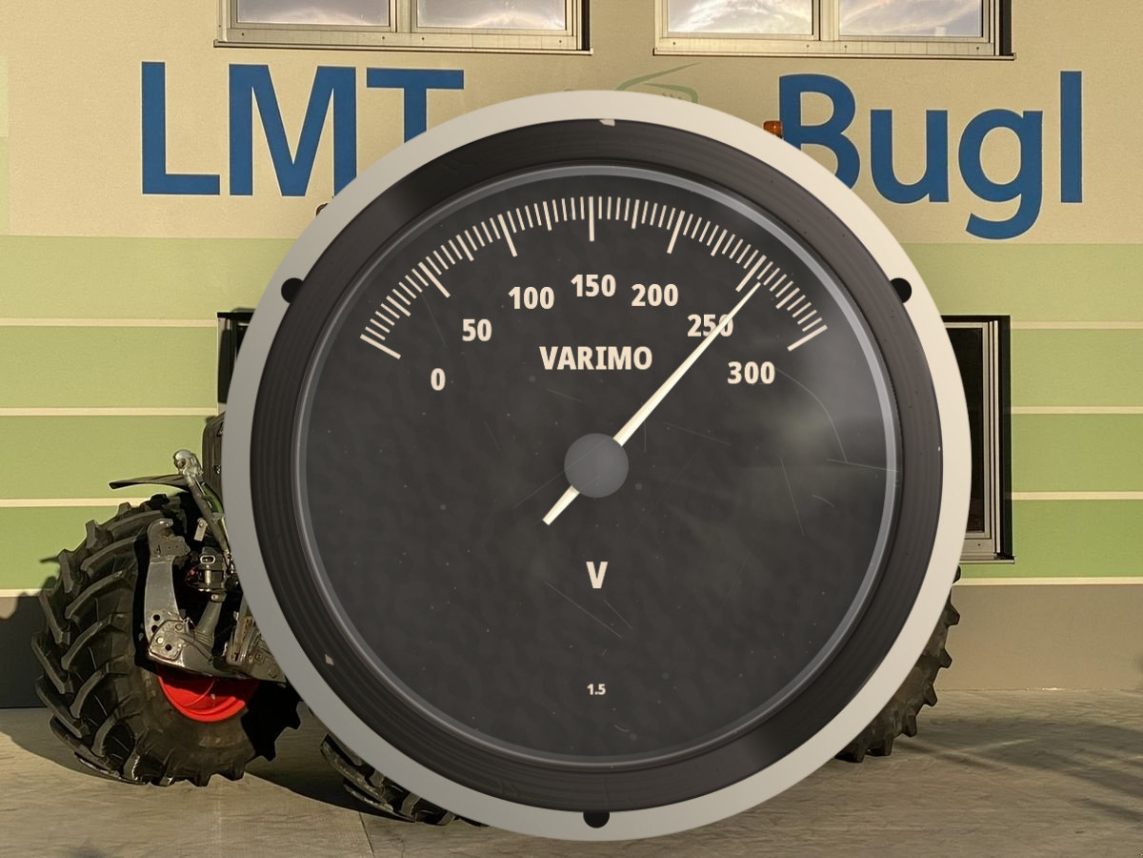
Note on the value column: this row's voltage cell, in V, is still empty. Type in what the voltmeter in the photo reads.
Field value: 257.5 V
